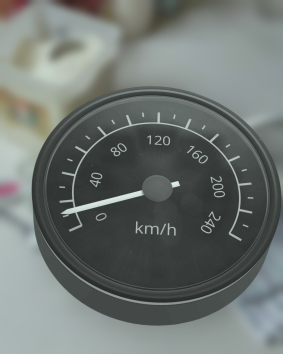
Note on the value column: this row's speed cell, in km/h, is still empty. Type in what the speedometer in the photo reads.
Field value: 10 km/h
